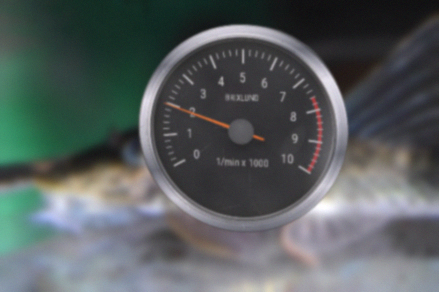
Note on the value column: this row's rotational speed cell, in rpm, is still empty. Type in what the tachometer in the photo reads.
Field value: 2000 rpm
